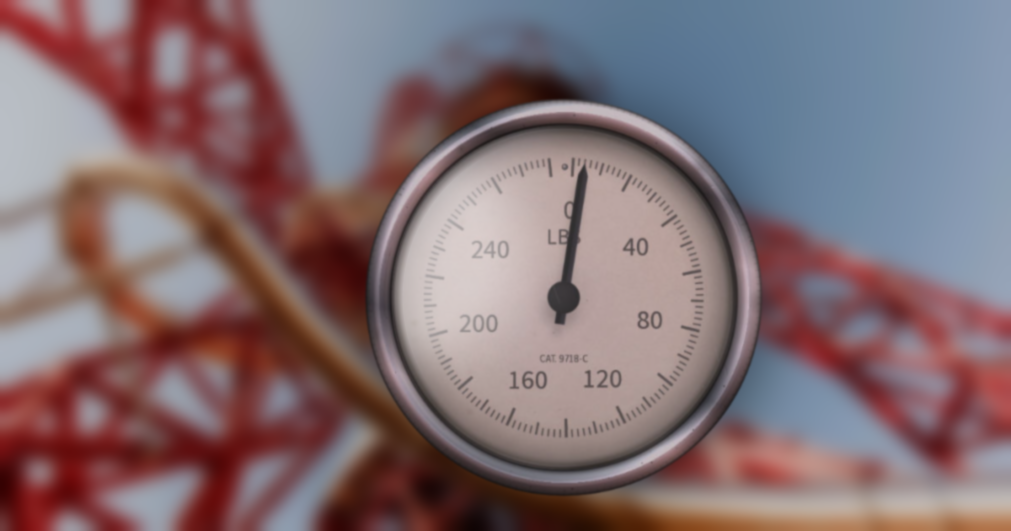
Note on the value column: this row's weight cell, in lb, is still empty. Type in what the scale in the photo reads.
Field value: 4 lb
